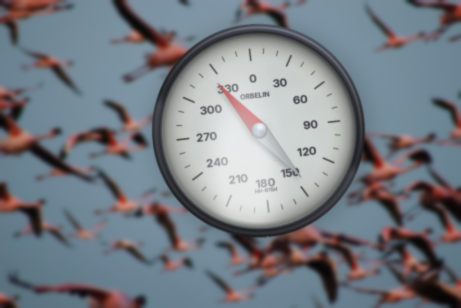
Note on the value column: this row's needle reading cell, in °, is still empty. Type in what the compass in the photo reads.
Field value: 325 °
